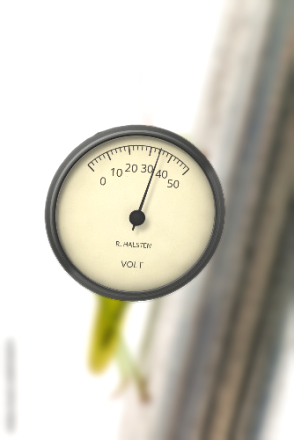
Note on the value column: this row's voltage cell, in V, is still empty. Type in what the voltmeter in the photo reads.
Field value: 34 V
